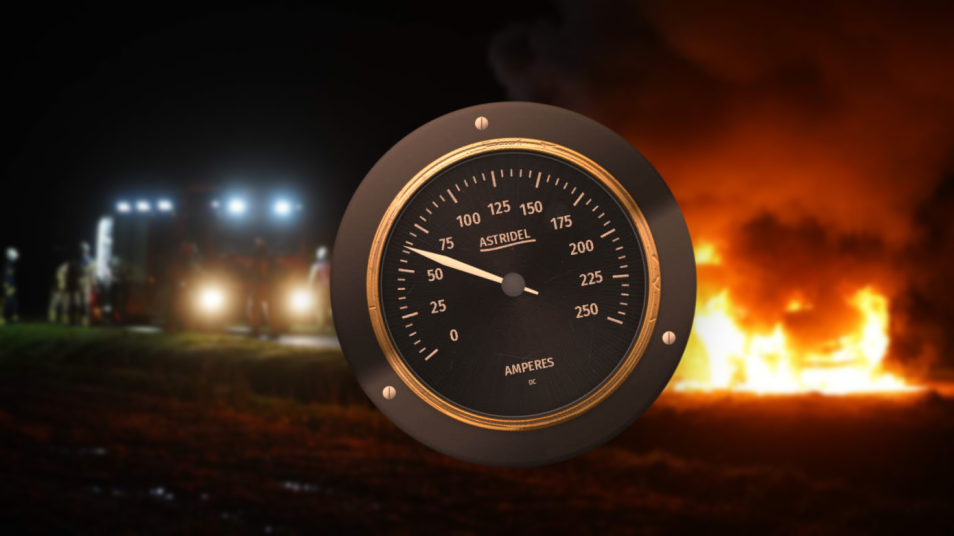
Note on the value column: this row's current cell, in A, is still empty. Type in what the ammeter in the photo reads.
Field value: 62.5 A
